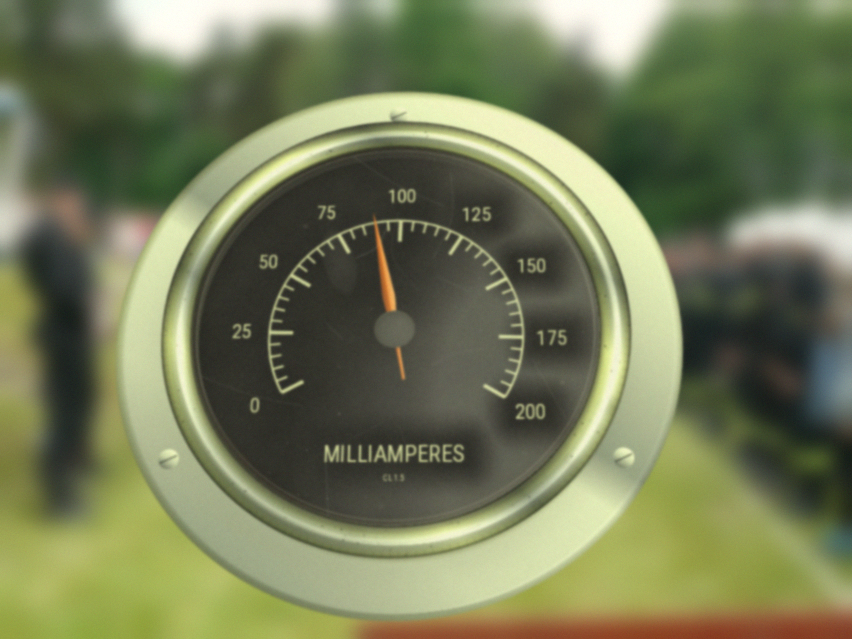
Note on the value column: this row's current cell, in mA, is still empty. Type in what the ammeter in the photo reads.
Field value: 90 mA
